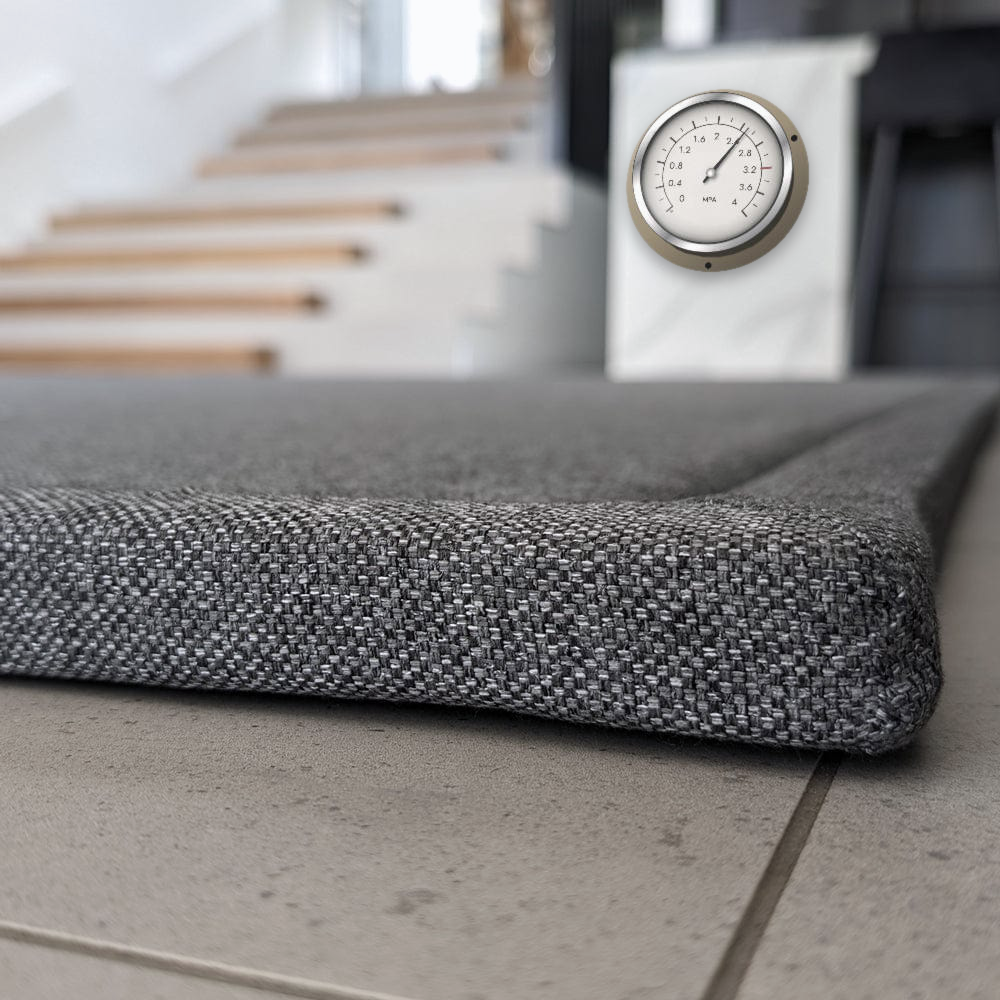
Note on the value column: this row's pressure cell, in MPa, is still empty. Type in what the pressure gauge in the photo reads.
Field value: 2.5 MPa
